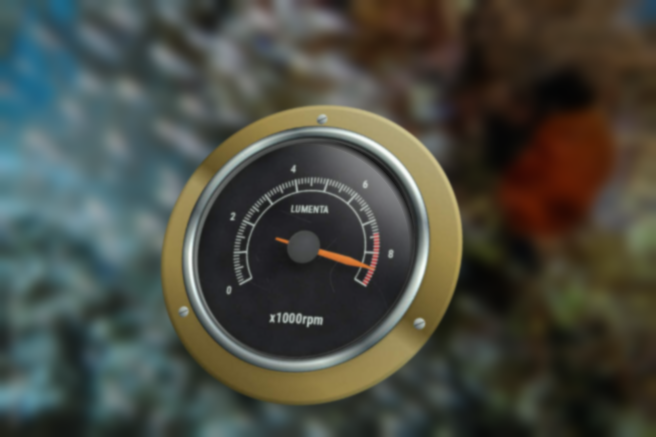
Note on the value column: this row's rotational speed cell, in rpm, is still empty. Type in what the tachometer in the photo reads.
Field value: 8500 rpm
